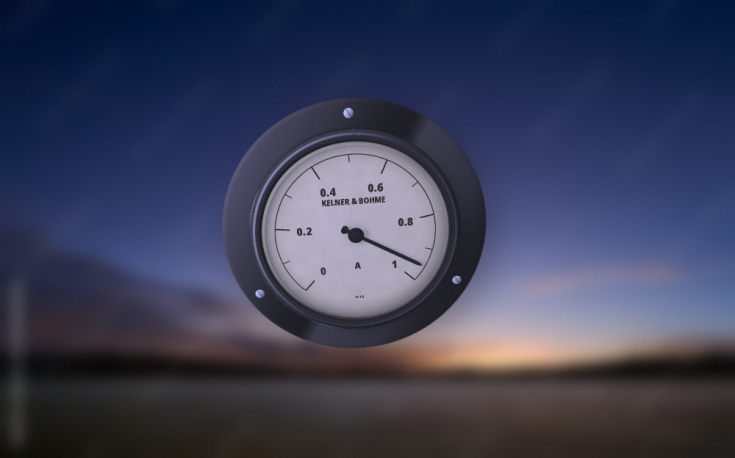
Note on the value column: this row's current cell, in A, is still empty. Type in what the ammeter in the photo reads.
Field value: 0.95 A
